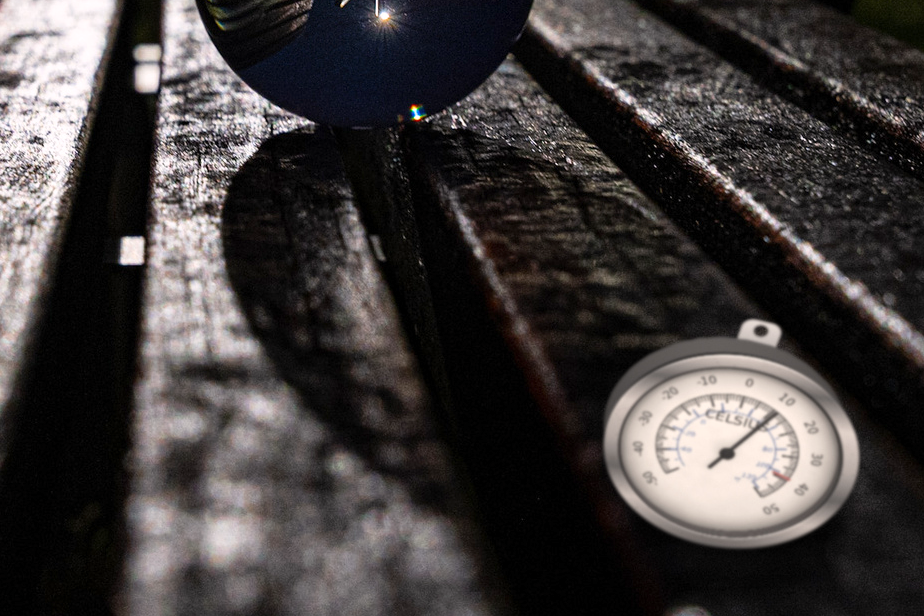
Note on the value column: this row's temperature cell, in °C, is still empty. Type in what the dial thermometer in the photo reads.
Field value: 10 °C
